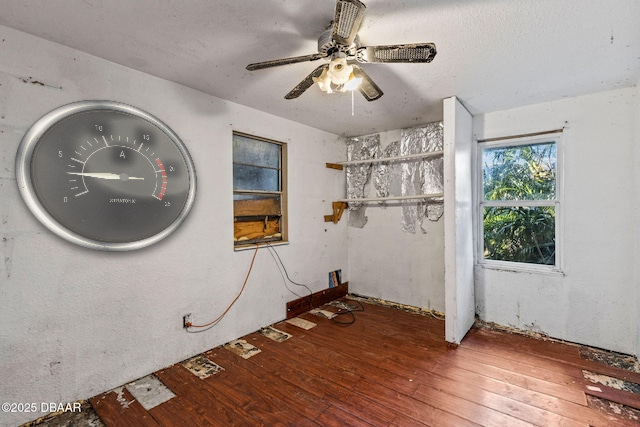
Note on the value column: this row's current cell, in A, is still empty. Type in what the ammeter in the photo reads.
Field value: 3 A
